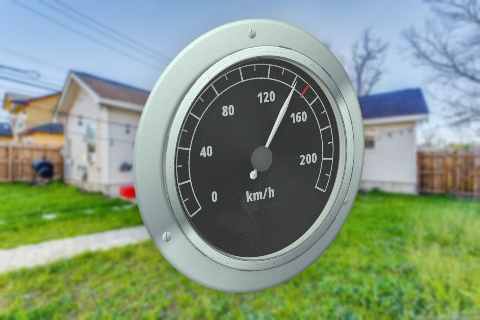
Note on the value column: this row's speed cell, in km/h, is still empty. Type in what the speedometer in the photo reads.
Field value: 140 km/h
